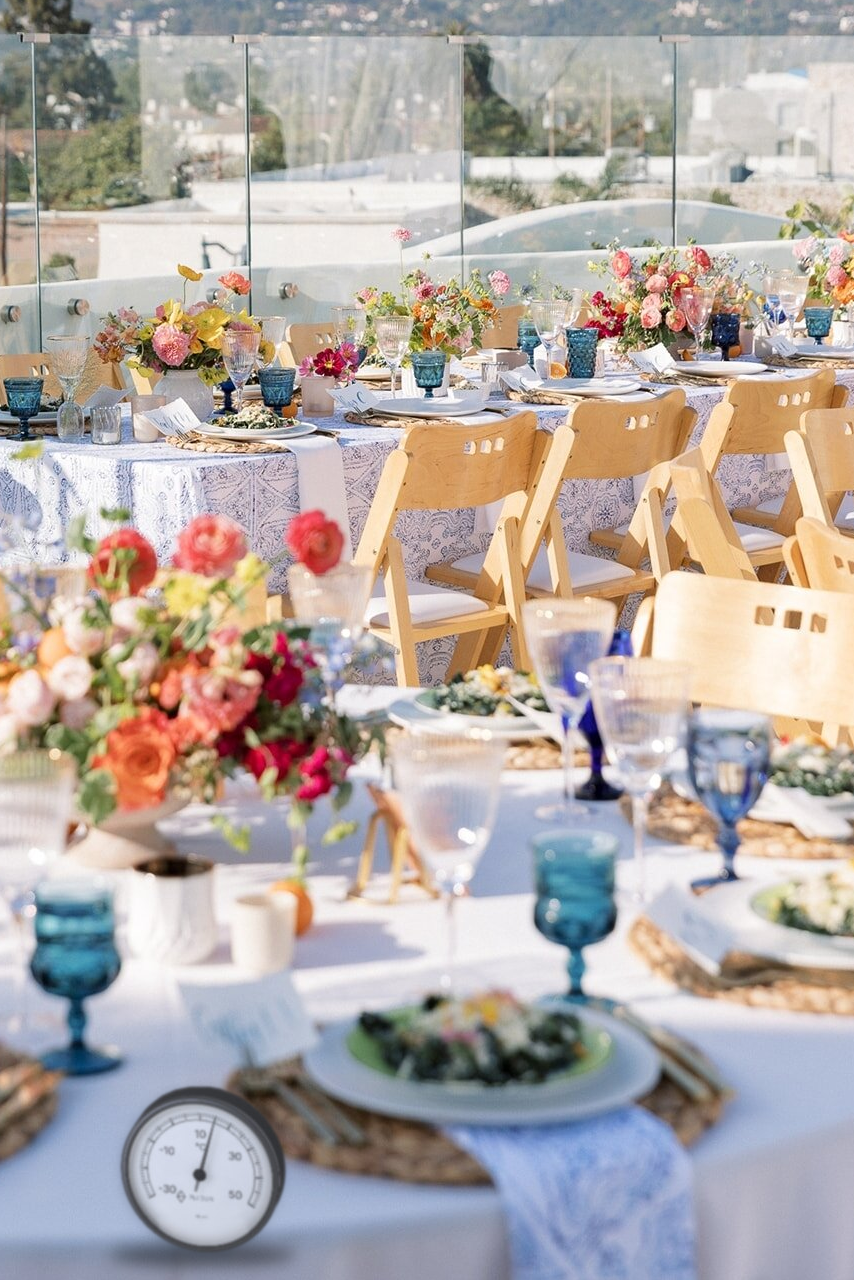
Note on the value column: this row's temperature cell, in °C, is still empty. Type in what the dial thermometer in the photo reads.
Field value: 15 °C
